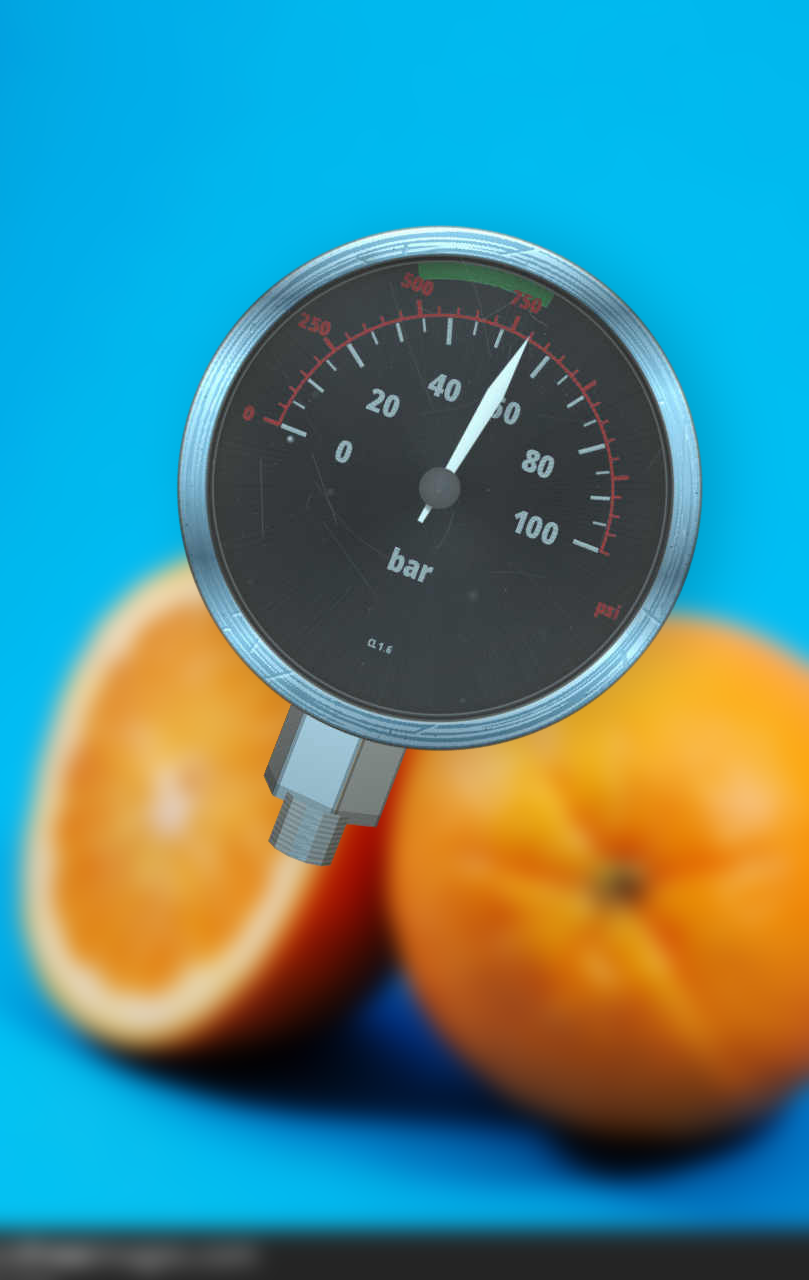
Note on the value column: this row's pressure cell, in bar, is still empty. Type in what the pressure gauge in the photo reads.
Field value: 55 bar
